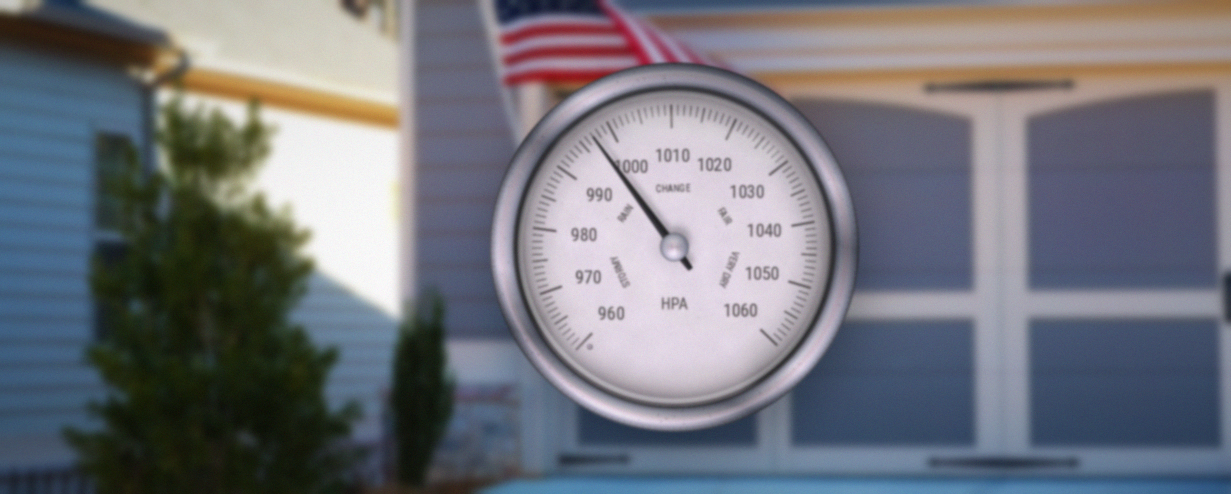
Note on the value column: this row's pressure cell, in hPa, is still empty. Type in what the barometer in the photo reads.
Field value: 997 hPa
